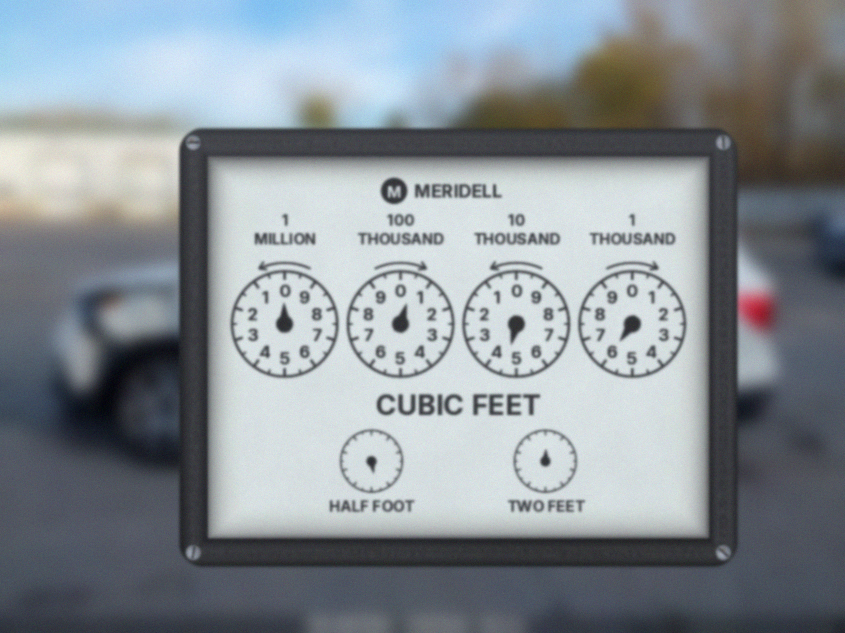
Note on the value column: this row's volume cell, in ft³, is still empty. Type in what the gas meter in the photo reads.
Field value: 4600 ft³
